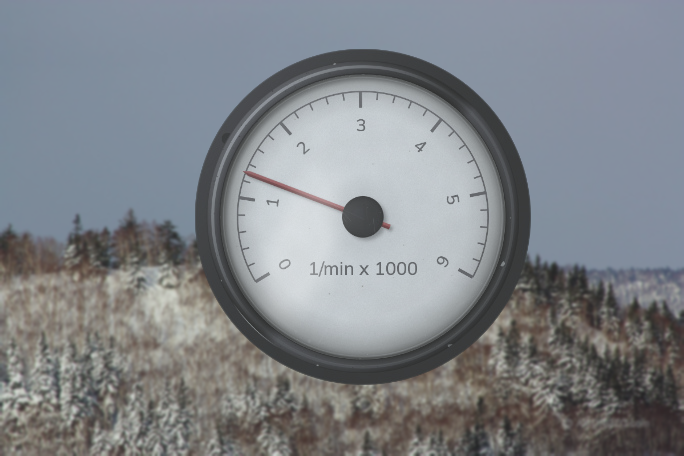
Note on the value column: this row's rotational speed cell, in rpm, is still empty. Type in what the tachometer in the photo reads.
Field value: 1300 rpm
